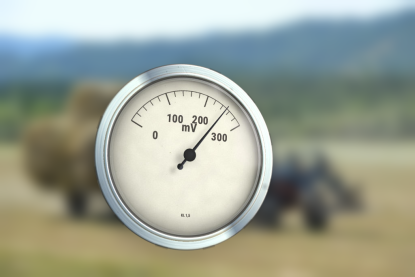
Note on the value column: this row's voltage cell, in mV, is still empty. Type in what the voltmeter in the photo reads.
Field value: 250 mV
